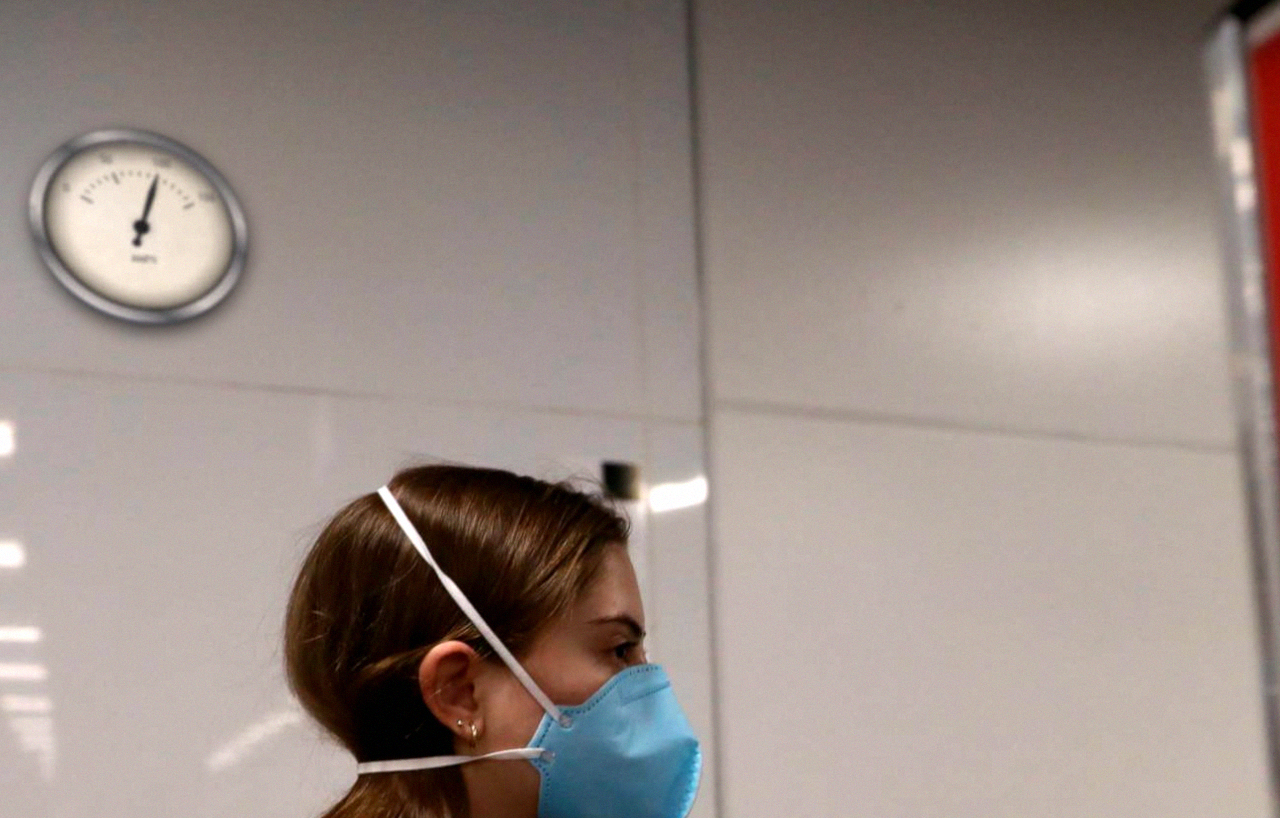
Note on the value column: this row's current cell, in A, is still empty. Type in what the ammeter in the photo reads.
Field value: 100 A
